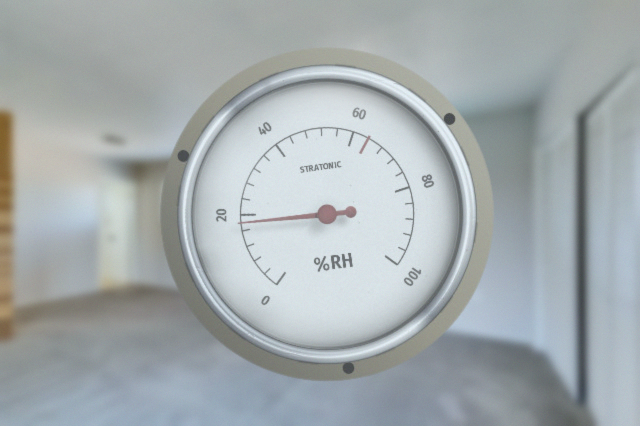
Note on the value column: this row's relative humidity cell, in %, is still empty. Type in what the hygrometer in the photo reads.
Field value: 18 %
